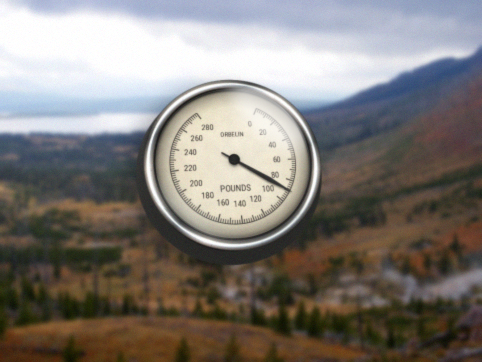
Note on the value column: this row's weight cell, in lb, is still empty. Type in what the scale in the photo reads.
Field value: 90 lb
